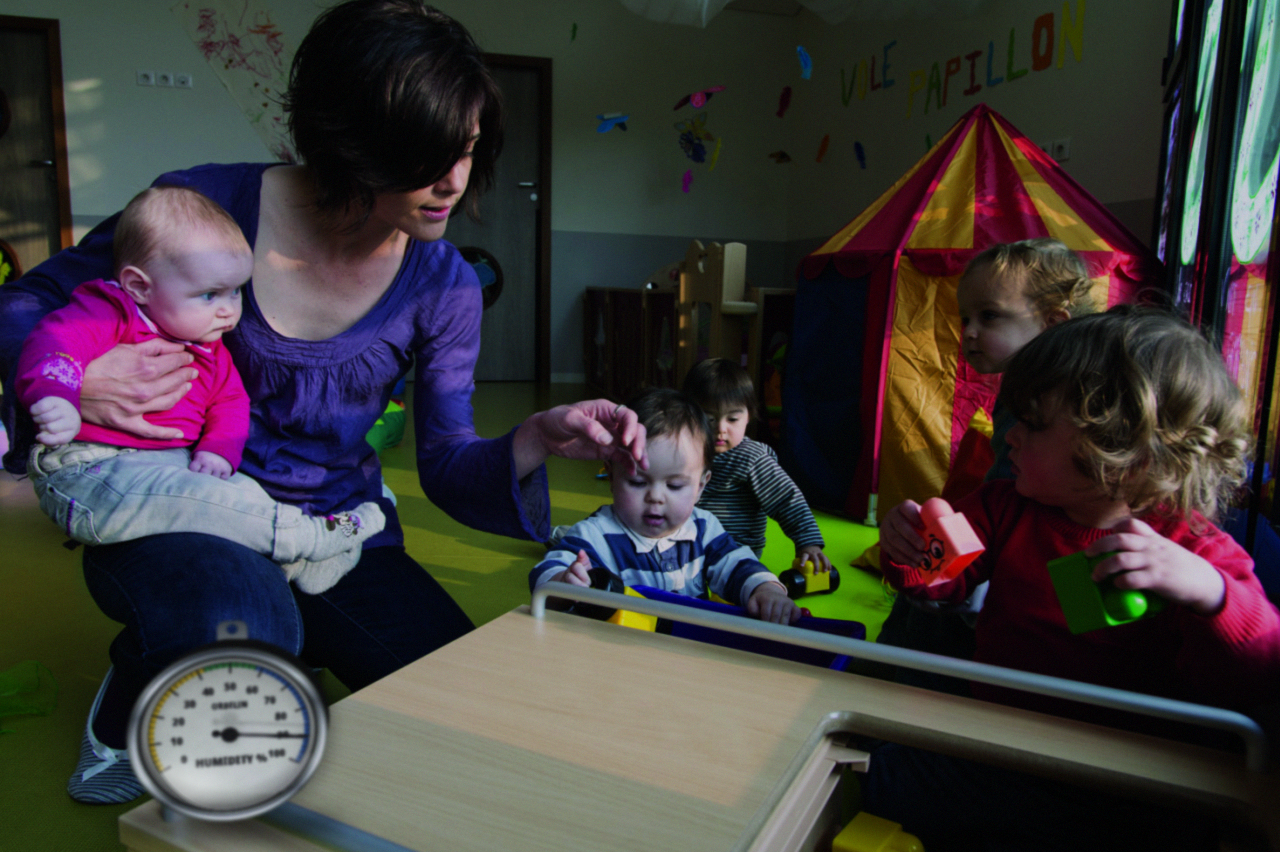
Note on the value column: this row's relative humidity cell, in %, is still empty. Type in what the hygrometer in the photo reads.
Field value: 90 %
